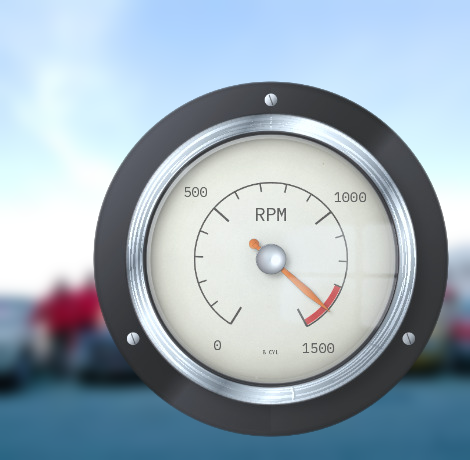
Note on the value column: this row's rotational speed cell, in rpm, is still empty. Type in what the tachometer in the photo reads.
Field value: 1400 rpm
